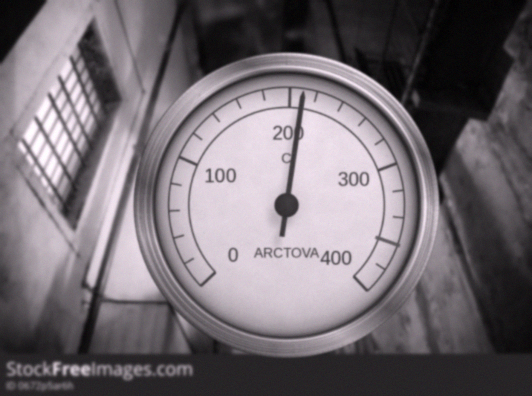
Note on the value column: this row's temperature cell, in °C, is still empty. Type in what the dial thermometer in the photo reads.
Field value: 210 °C
